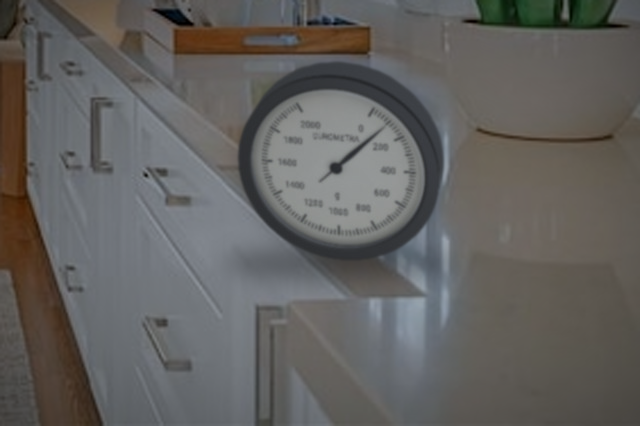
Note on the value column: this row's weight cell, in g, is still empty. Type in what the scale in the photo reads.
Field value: 100 g
